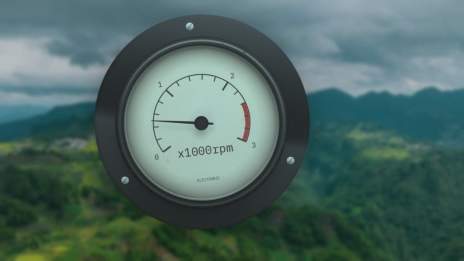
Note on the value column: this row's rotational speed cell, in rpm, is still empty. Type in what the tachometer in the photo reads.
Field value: 500 rpm
